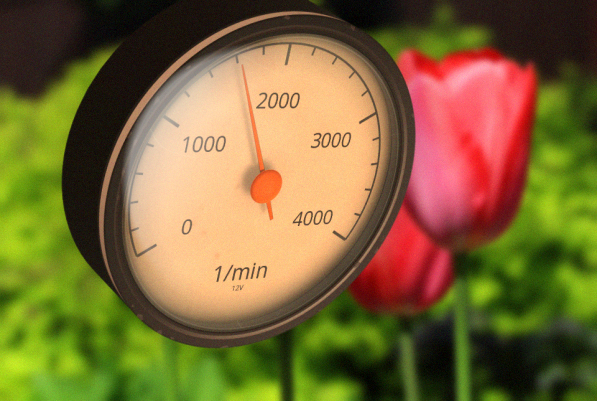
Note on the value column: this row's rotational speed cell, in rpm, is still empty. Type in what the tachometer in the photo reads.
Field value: 1600 rpm
